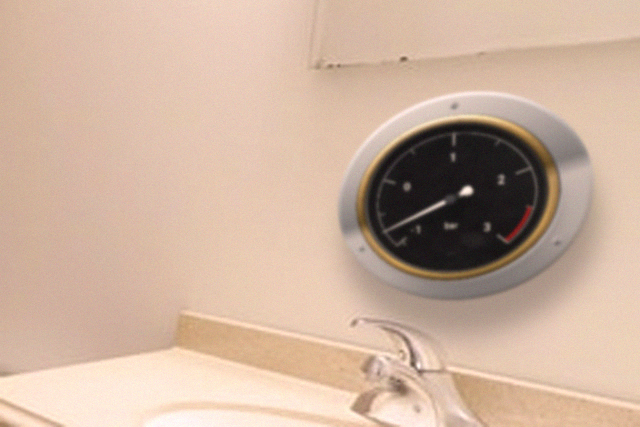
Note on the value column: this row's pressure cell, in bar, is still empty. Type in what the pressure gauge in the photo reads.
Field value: -0.75 bar
